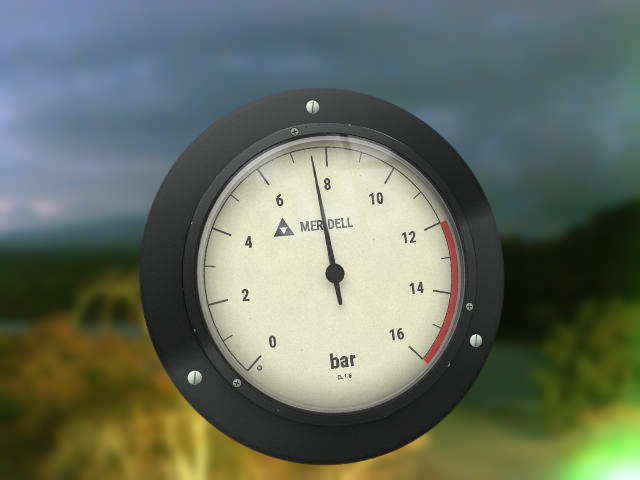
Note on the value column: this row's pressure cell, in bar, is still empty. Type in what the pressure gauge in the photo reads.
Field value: 7.5 bar
